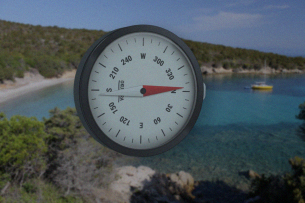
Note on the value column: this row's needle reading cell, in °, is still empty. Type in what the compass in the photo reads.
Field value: 355 °
